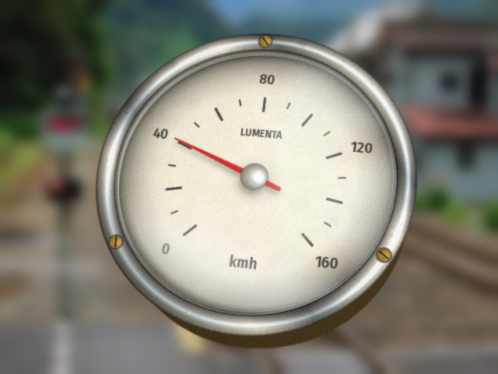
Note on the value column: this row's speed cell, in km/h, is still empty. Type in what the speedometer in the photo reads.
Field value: 40 km/h
